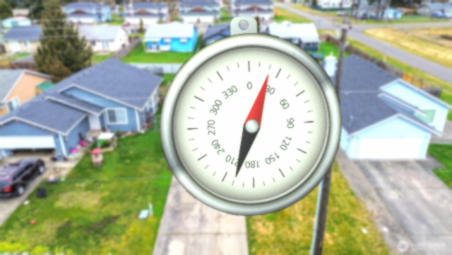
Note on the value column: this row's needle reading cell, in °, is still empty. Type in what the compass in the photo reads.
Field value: 20 °
